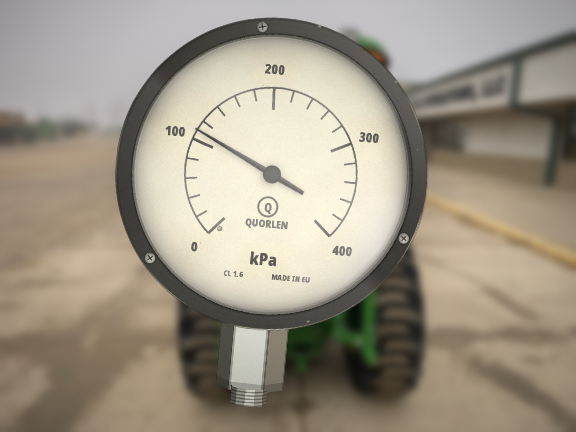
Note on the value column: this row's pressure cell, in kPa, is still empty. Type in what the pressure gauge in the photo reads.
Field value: 110 kPa
